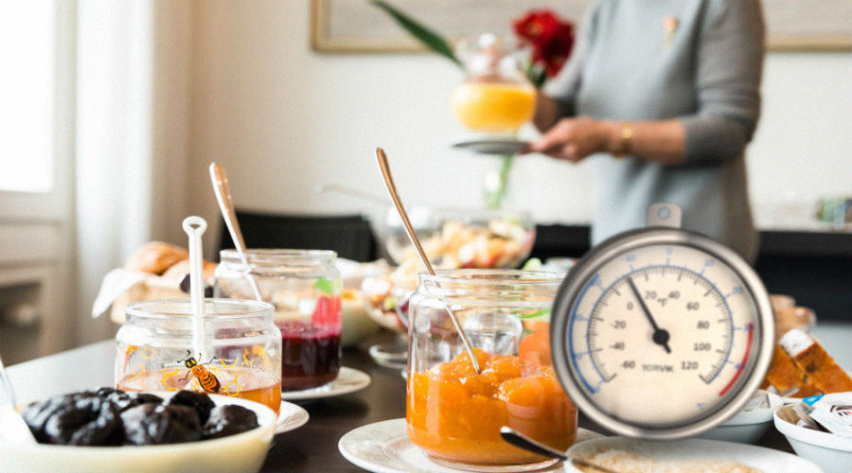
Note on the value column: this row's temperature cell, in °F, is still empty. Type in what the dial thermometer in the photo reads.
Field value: 10 °F
